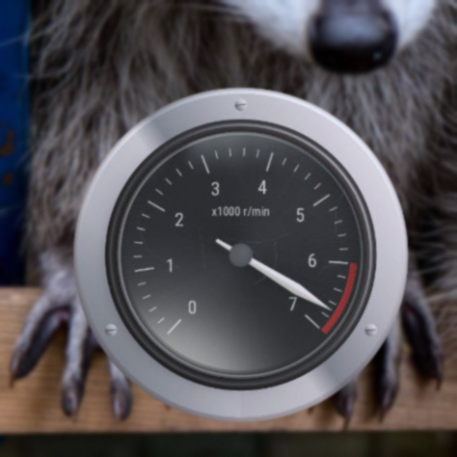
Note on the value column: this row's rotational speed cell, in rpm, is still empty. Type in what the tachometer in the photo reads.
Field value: 6700 rpm
